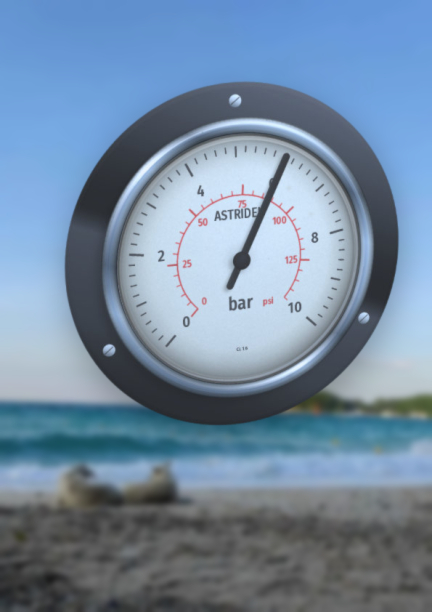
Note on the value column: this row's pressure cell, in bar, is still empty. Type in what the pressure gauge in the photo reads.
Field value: 6 bar
